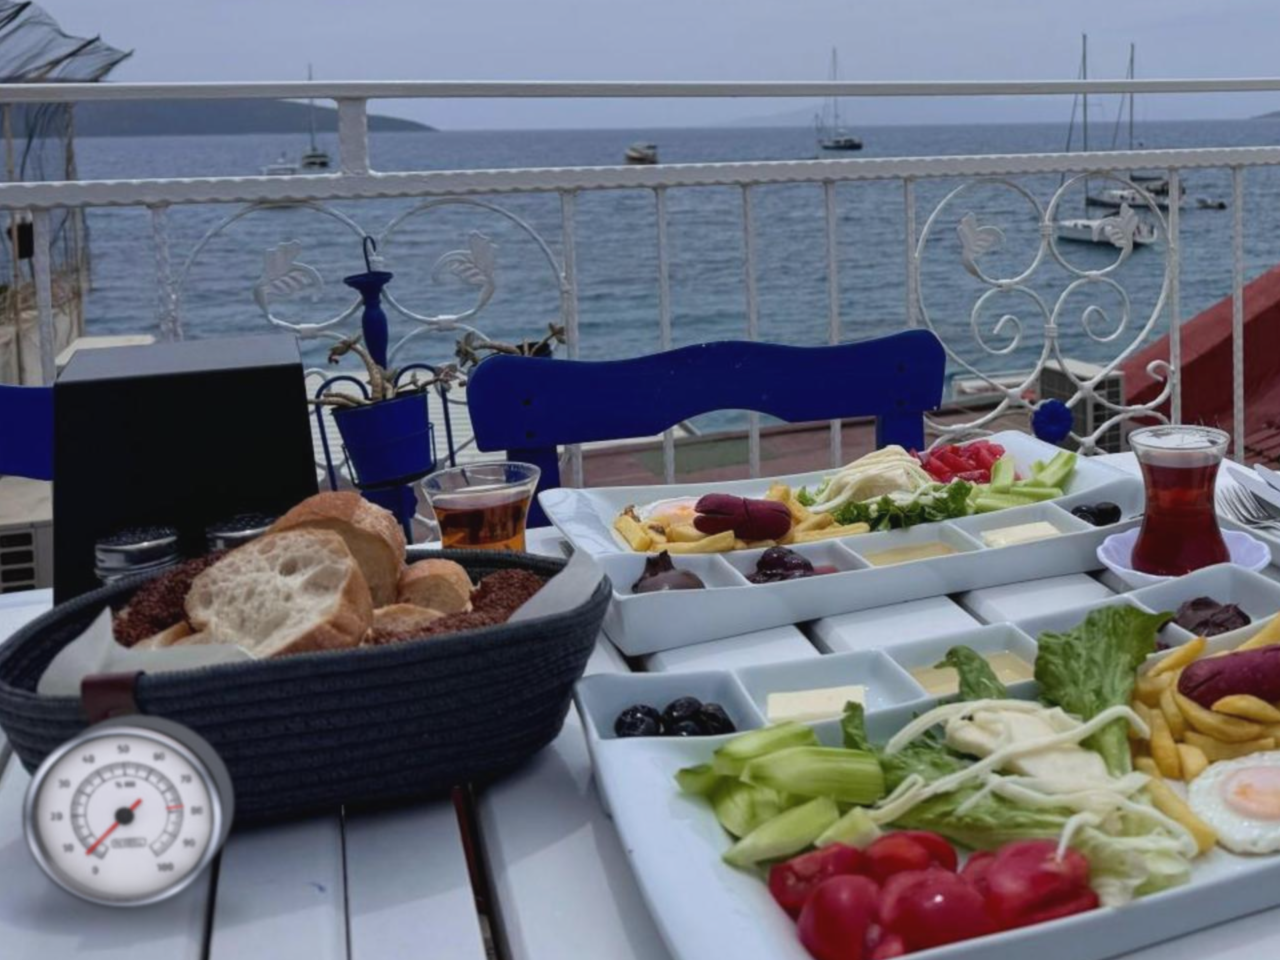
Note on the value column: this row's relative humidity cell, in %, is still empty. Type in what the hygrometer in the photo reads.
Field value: 5 %
